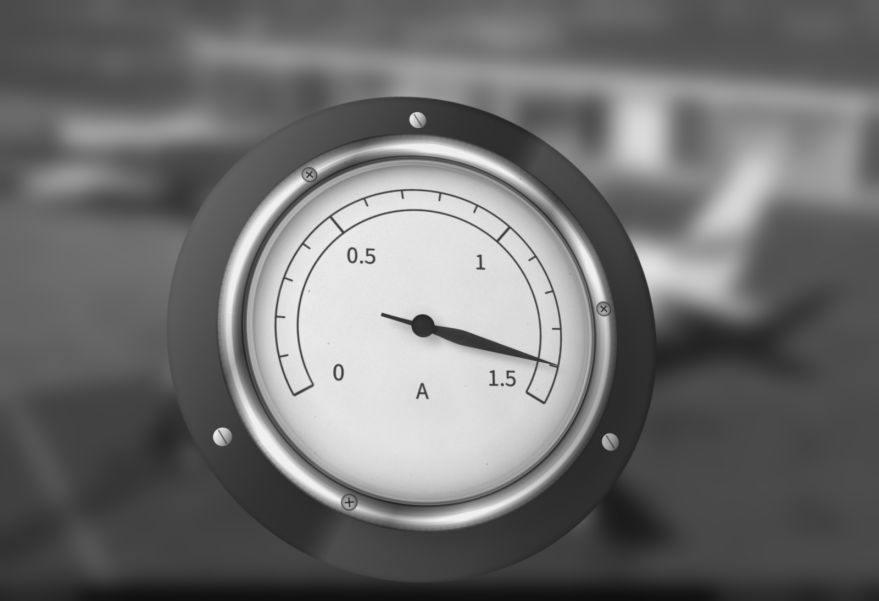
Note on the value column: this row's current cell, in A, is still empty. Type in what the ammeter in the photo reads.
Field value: 1.4 A
